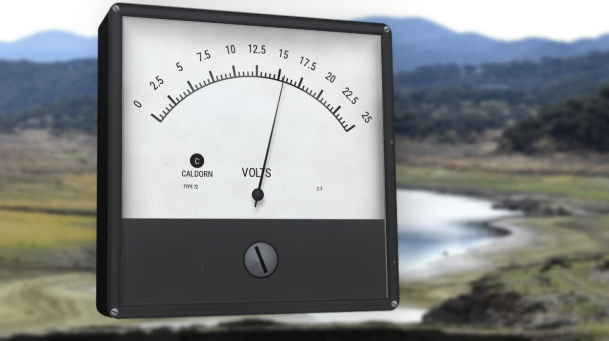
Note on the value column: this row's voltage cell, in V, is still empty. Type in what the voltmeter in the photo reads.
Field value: 15.5 V
